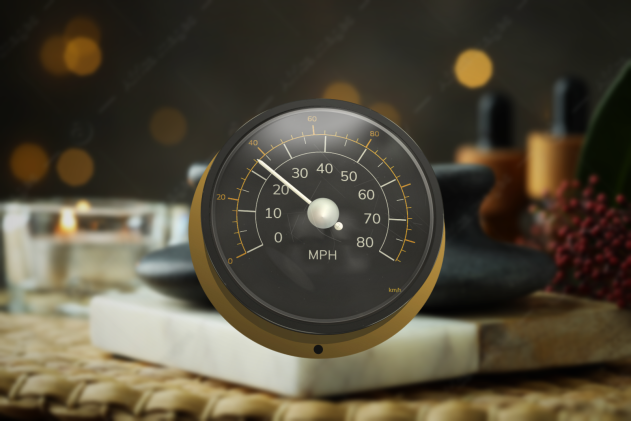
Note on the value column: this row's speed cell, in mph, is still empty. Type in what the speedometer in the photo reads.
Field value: 22.5 mph
